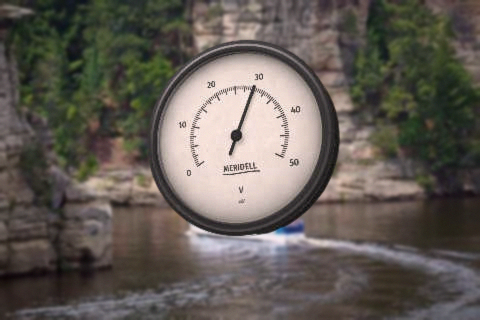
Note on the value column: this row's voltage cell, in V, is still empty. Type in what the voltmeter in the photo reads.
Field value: 30 V
